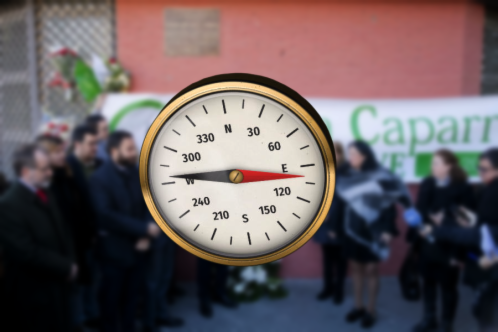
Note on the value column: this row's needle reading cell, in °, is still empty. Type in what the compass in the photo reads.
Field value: 97.5 °
